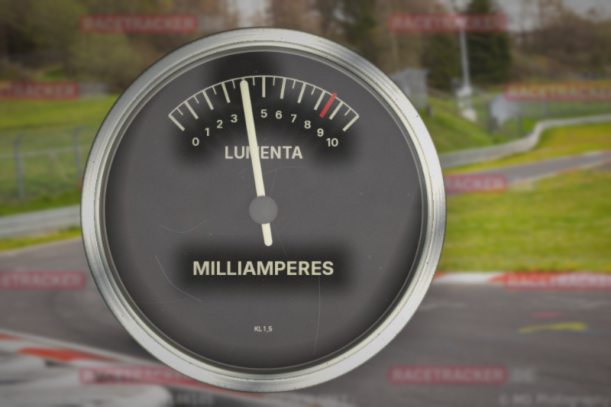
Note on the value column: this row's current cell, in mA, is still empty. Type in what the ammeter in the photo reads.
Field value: 4 mA
